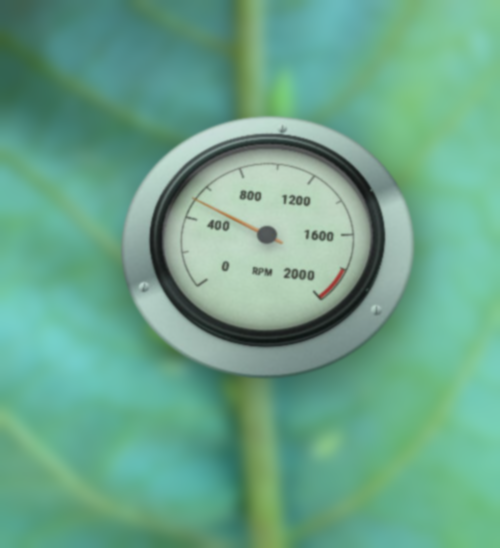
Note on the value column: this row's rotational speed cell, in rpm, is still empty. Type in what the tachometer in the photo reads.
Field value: 500 rpm
